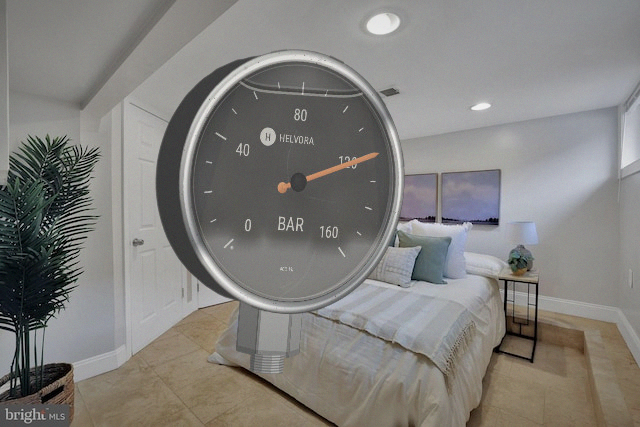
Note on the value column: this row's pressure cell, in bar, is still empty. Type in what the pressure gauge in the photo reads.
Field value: 120 bar
